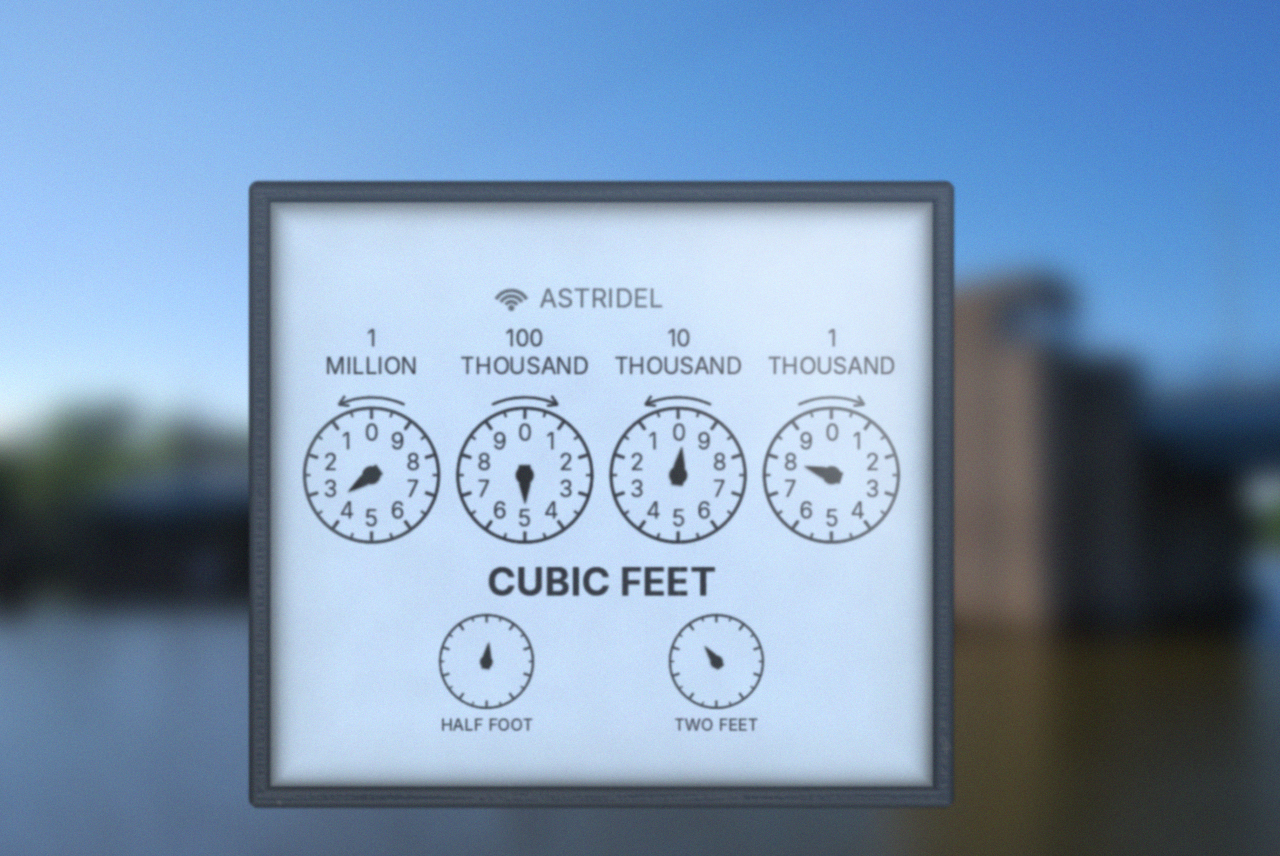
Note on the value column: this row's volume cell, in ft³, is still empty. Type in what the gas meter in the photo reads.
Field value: 349800 ft³
